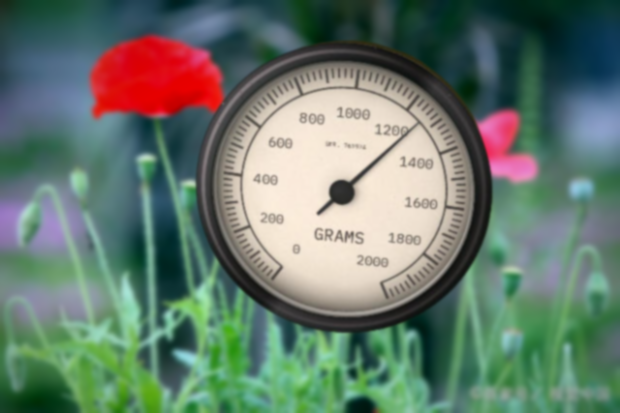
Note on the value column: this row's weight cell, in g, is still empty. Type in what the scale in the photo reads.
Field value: 1260 g
